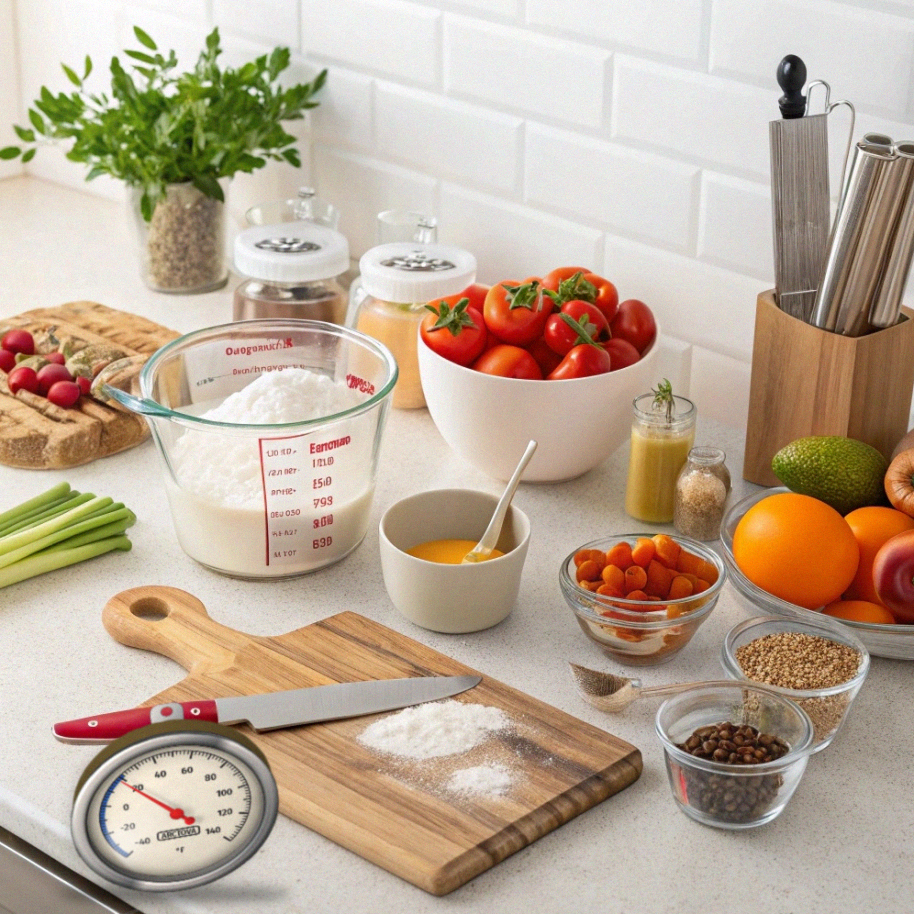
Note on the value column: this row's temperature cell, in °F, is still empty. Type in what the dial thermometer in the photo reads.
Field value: 20 °F
